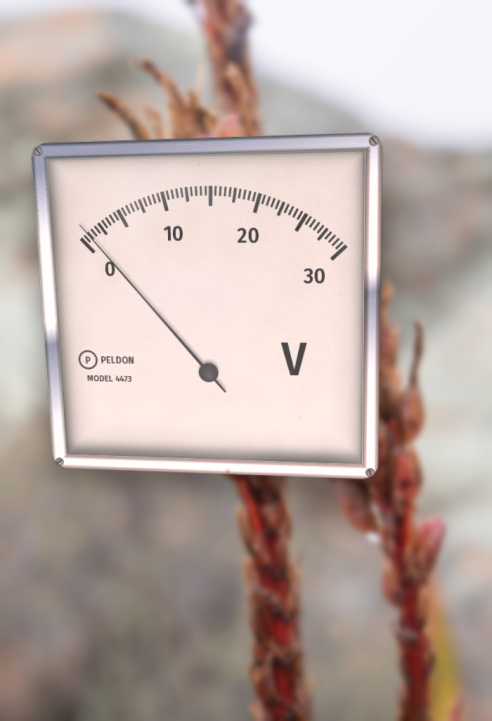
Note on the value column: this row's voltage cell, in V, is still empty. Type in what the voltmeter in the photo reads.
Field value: 1 V
